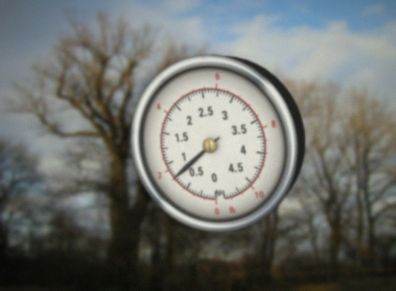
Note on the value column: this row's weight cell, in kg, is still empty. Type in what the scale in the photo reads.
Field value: 0.75 kg
